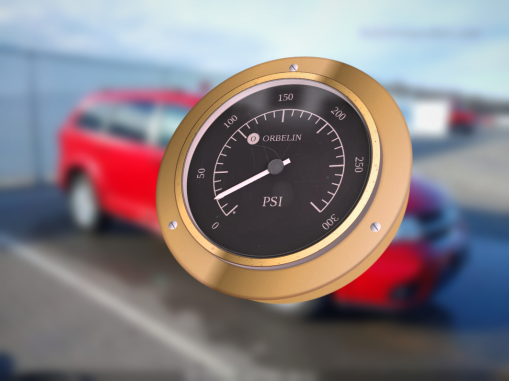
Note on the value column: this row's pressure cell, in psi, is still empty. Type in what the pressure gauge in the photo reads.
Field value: 20 psi
